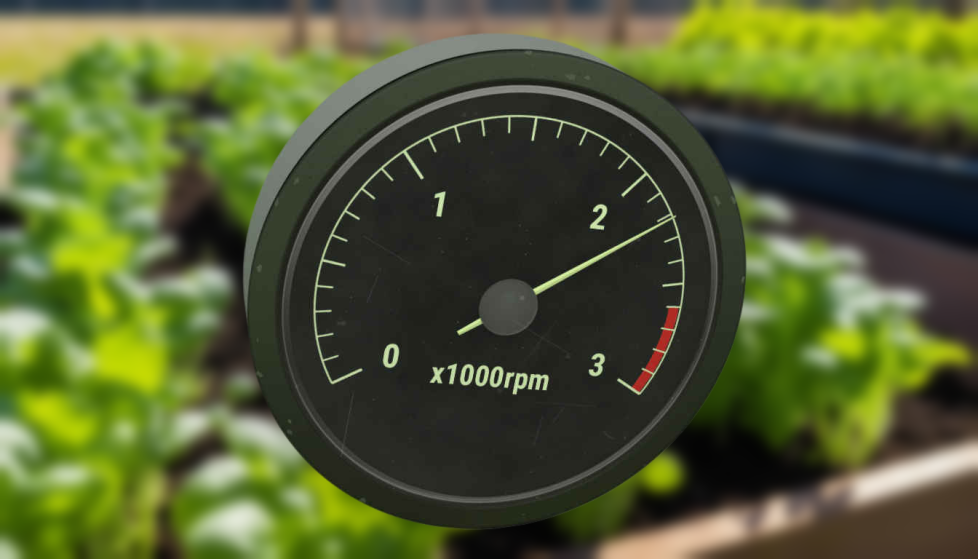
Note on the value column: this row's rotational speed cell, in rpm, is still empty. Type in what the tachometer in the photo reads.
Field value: 2200 rpm
